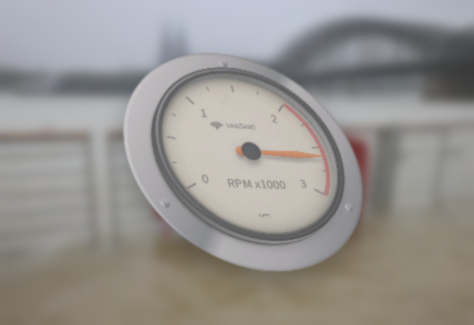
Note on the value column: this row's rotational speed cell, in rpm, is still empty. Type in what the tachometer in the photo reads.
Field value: 2625 rpm
